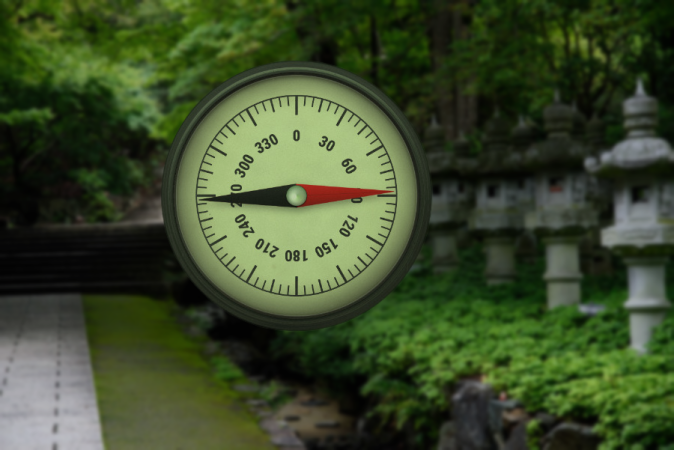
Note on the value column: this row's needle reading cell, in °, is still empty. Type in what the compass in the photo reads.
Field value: 87.5 °
